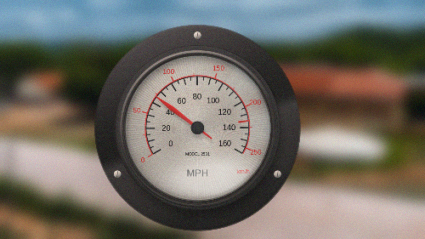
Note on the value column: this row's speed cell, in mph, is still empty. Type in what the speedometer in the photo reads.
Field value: 45 mph
